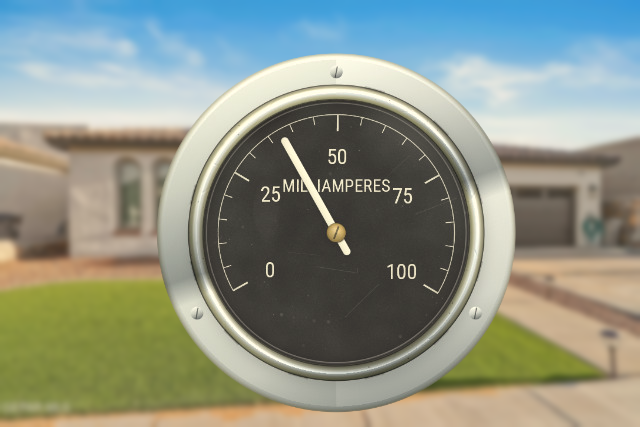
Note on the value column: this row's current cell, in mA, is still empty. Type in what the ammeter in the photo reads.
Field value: 37.5 mA
